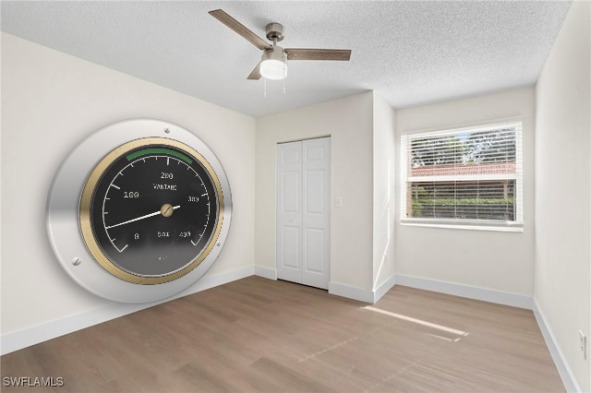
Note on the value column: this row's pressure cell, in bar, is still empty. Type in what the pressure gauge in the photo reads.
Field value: 40 bar
